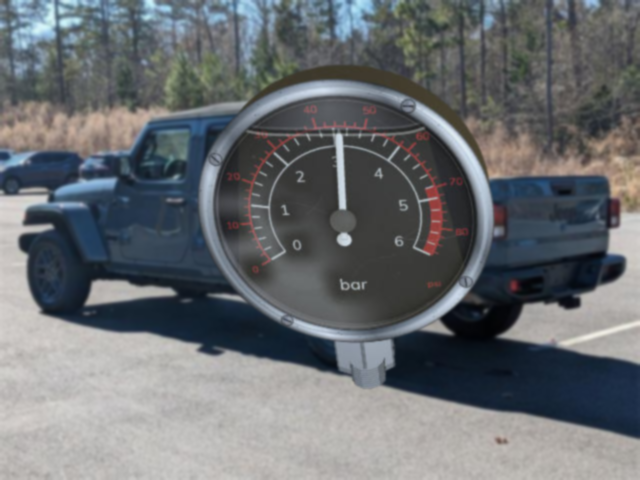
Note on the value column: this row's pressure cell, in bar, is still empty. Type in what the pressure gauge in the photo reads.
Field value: 3.1 bar
